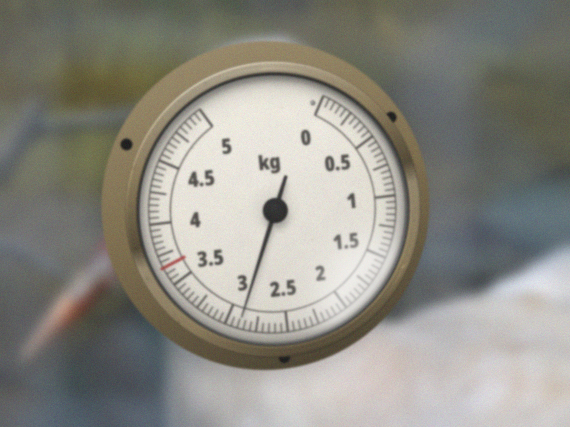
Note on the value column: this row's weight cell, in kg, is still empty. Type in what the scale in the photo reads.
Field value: 2.9 kg
